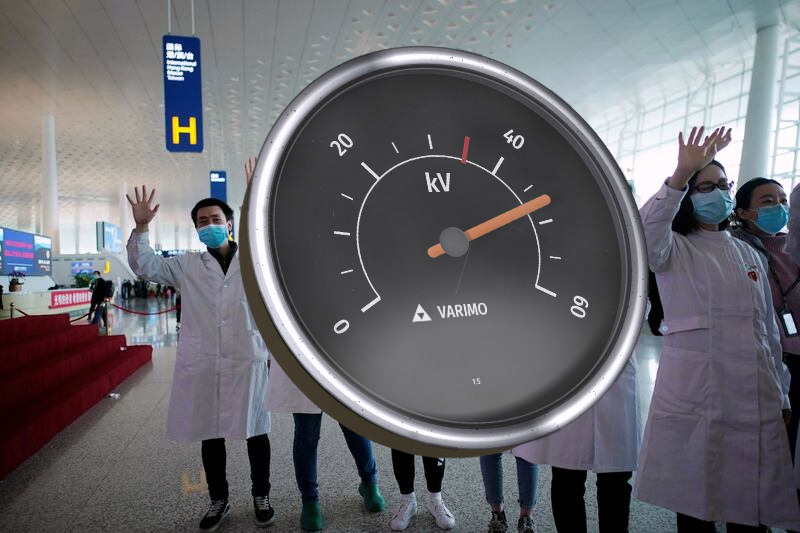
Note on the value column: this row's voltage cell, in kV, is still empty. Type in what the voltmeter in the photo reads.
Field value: 47.5 kV
